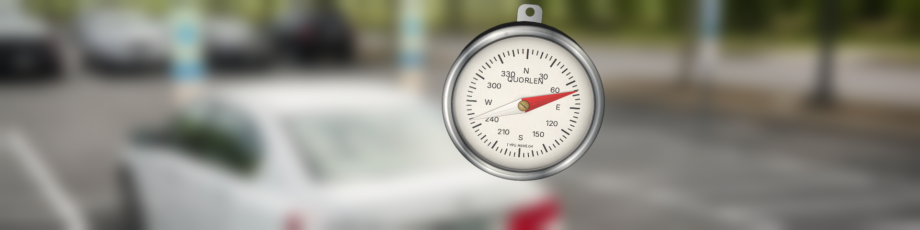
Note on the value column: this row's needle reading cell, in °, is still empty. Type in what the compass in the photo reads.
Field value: 70 °
